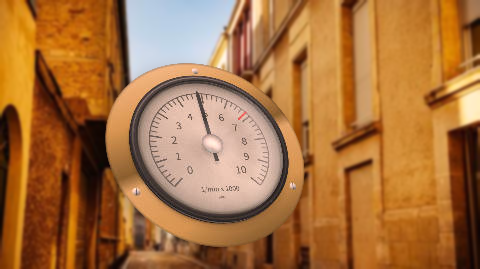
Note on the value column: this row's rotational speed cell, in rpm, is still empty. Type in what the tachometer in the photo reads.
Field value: 4800 rpm
